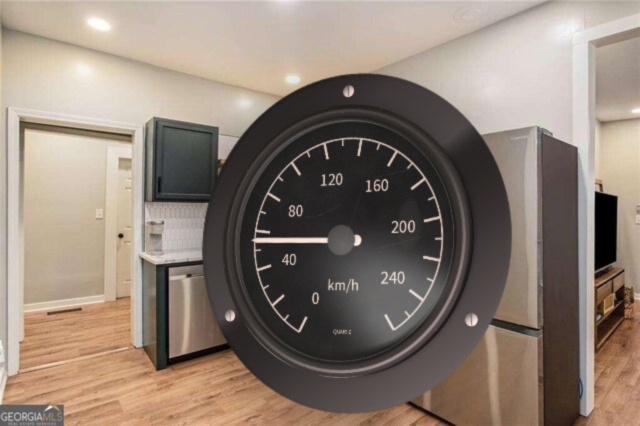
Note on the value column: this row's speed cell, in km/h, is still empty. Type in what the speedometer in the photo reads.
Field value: 55 km/h
